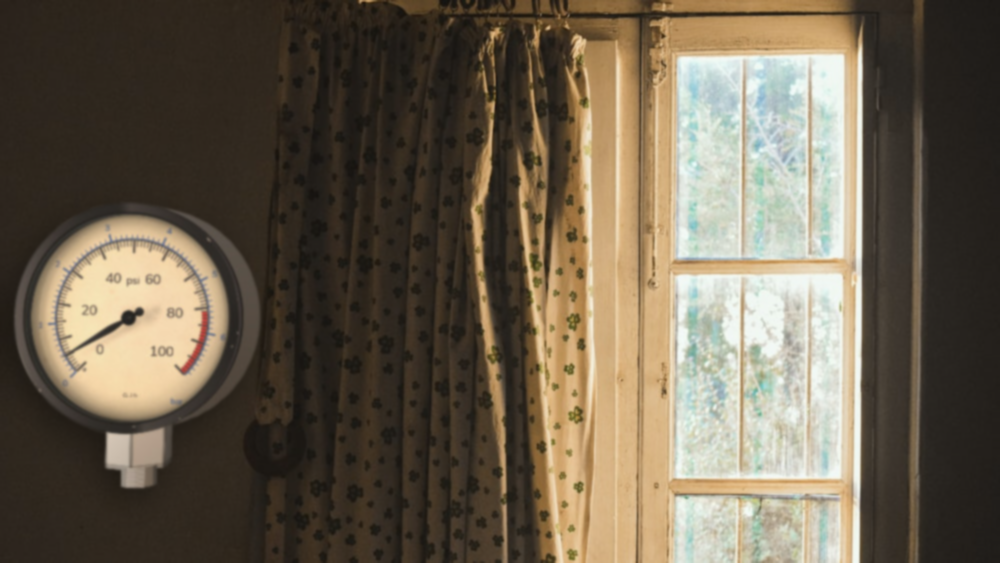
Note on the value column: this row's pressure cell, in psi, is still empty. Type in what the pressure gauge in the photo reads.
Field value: 5 psi
